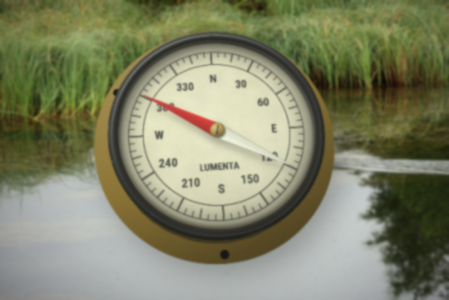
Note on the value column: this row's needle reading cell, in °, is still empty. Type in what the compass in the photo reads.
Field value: 300 °
